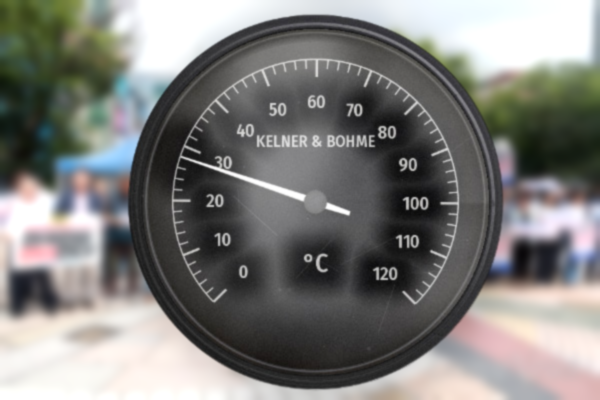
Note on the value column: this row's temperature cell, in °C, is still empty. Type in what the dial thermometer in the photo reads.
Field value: 28 °C
